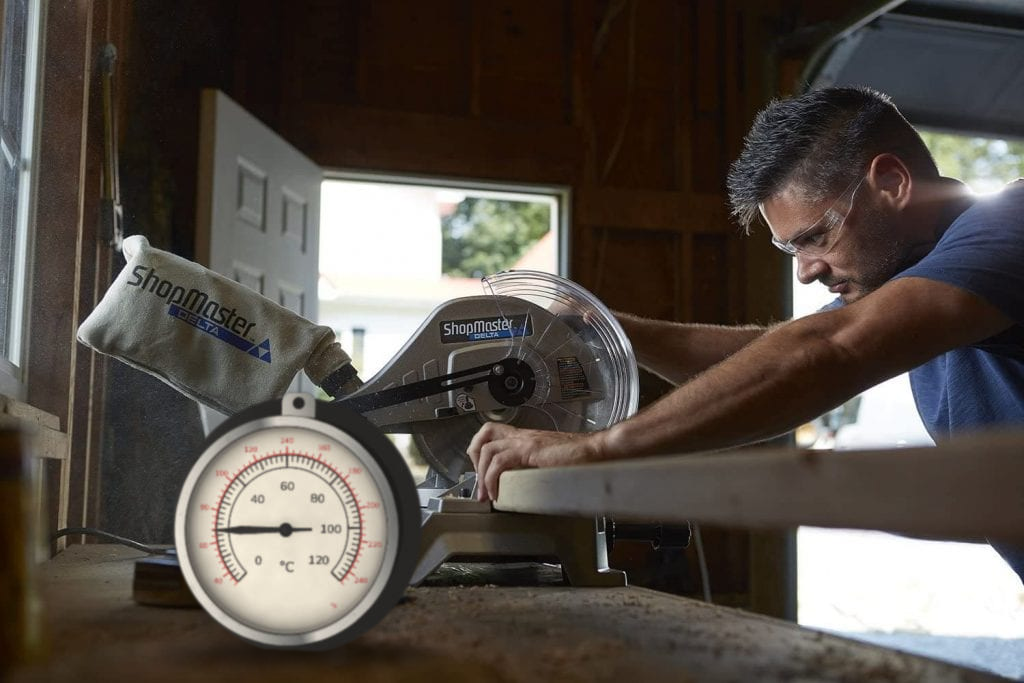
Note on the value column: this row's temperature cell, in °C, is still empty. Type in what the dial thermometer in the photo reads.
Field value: 20 °C
